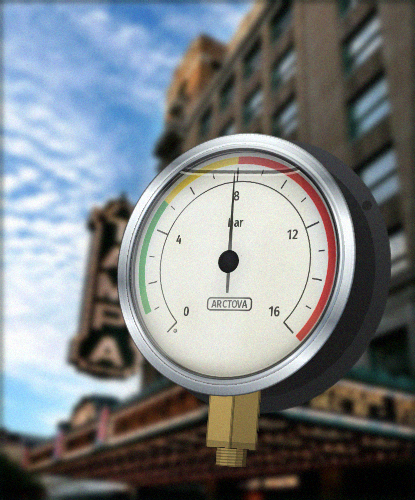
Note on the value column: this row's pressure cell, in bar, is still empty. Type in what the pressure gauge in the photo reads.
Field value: 8 bar
